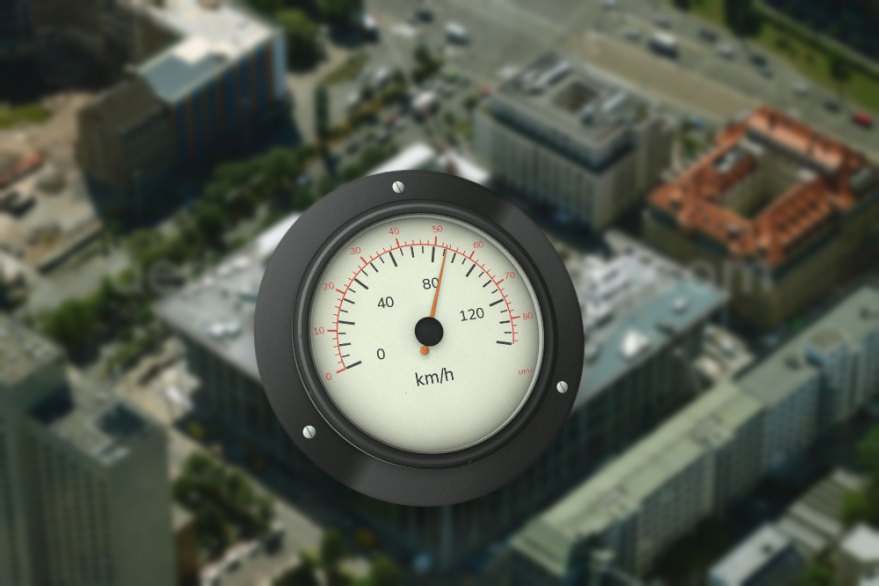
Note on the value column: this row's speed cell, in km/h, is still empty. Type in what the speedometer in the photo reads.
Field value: 85 km/h
